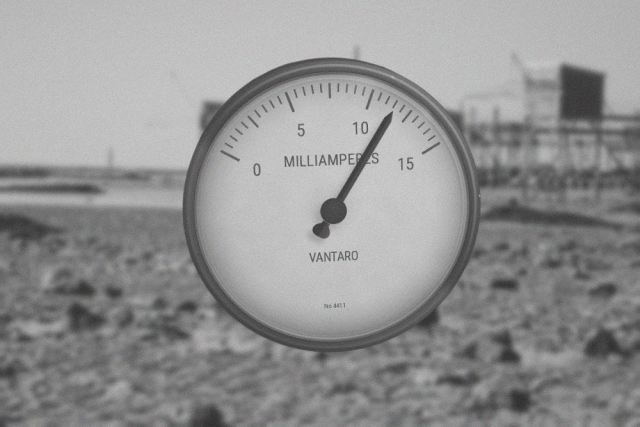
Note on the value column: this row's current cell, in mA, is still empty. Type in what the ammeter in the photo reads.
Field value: 11.5 mA
